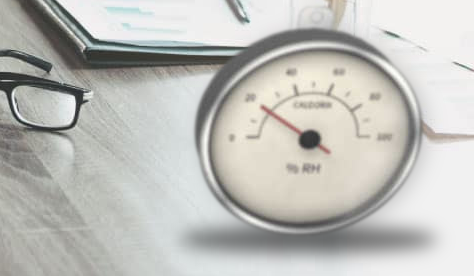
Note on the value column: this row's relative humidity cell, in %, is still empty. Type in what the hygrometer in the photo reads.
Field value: 20 %
